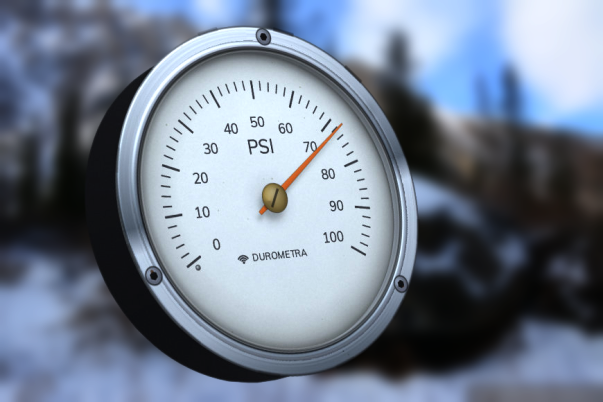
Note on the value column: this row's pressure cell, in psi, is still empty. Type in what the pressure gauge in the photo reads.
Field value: 72 psi
